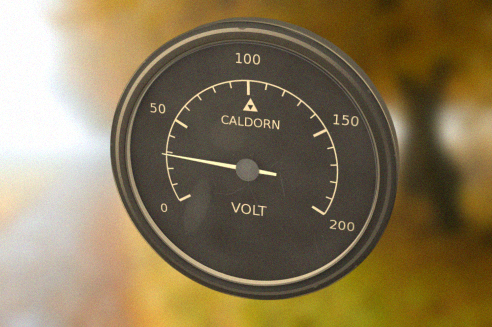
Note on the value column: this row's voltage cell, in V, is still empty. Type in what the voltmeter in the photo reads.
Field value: 30 V
